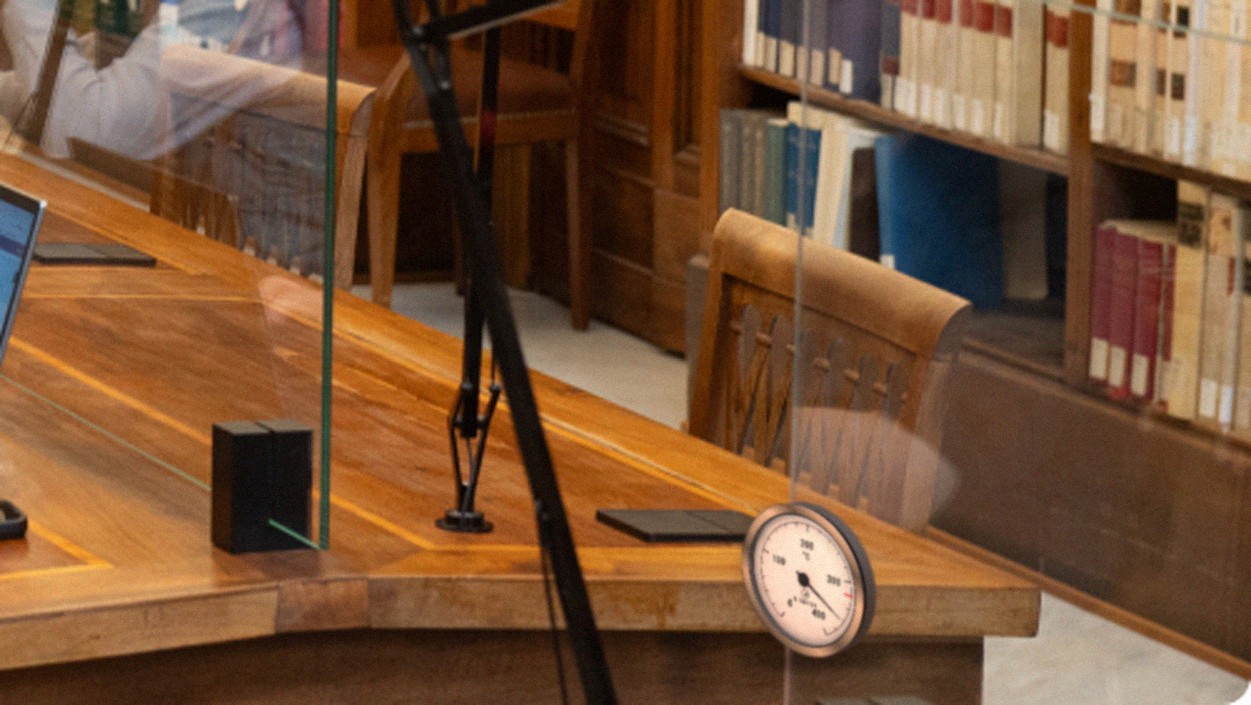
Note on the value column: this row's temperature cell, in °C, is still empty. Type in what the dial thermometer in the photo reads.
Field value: 360 °C
